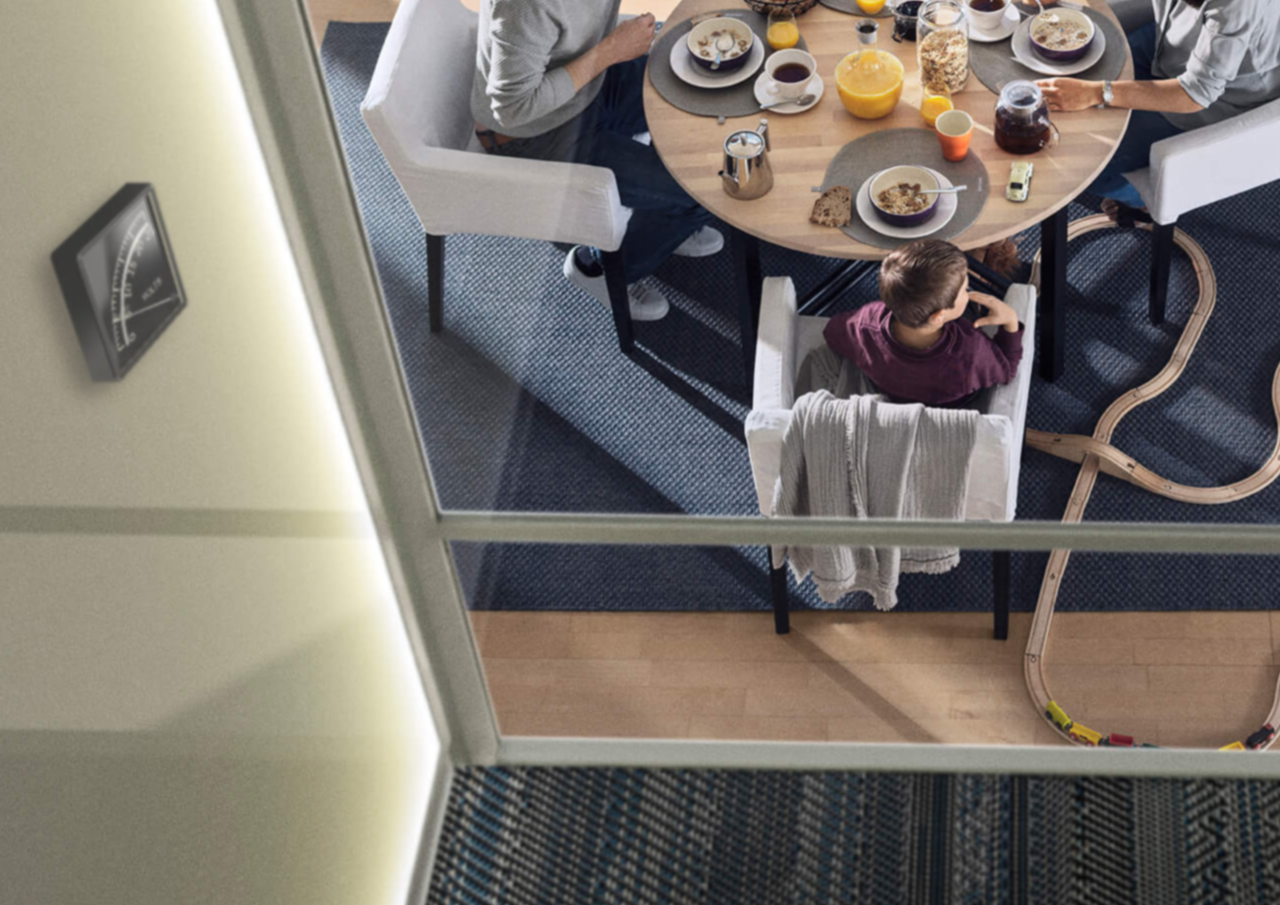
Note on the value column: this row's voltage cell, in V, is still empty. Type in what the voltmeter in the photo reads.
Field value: 5 V
